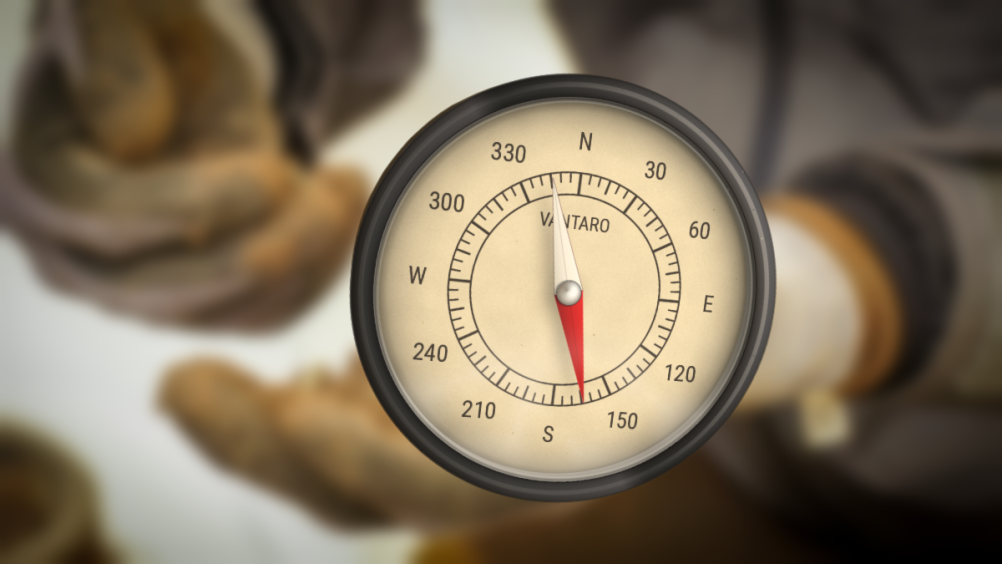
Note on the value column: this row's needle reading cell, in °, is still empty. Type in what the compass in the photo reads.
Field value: 165 °
